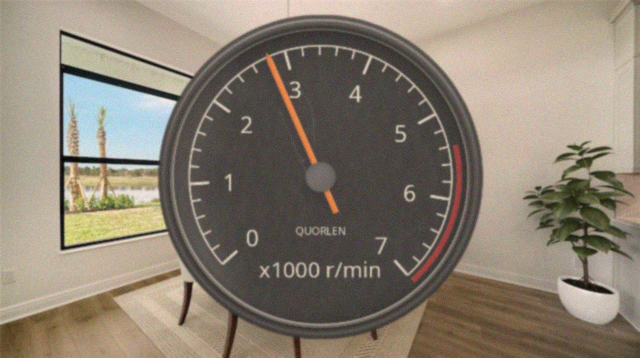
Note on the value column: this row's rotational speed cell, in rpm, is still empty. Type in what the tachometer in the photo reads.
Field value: 2800 rpm
